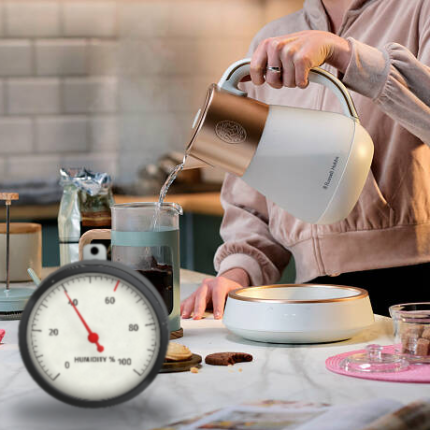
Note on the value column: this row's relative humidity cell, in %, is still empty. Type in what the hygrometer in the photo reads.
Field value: 40 %
